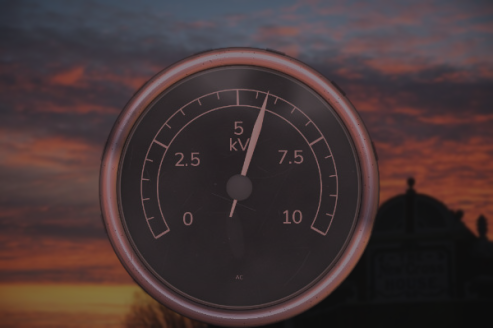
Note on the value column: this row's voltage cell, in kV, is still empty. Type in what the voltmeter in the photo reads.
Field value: 5.75 kV
